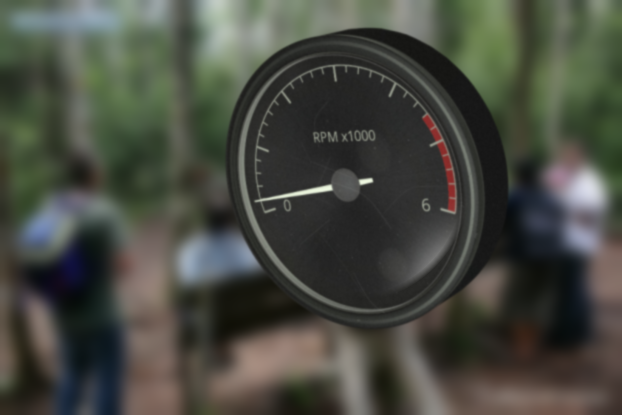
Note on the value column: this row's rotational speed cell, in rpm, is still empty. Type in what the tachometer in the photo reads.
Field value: 200 rpm
